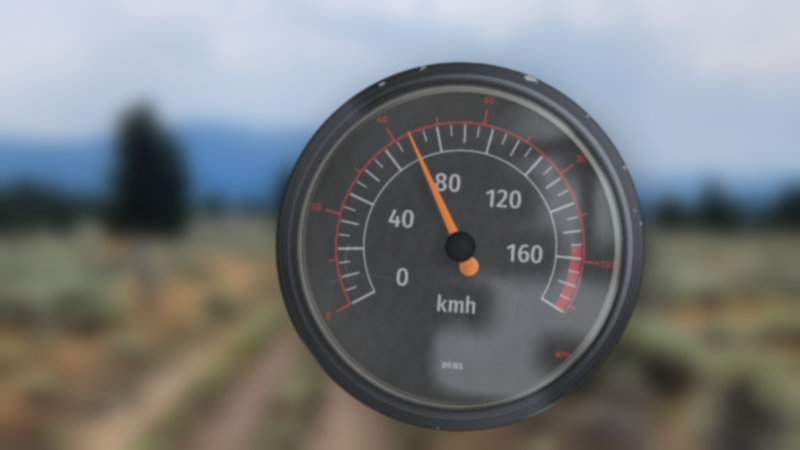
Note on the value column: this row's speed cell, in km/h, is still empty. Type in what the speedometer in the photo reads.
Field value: 70 km/h
